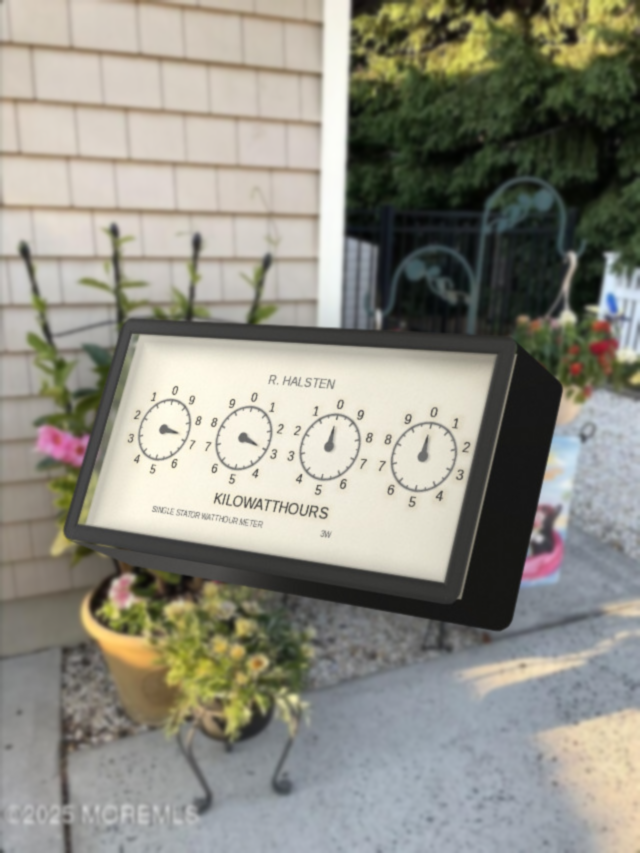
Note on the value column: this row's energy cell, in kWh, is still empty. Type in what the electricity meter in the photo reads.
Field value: 7300 kWh
